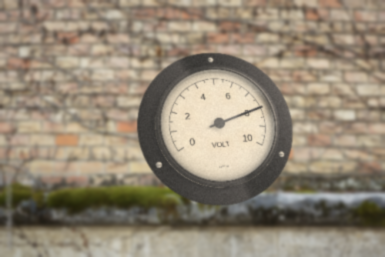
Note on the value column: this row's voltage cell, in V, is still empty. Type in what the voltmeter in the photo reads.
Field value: 8 V
